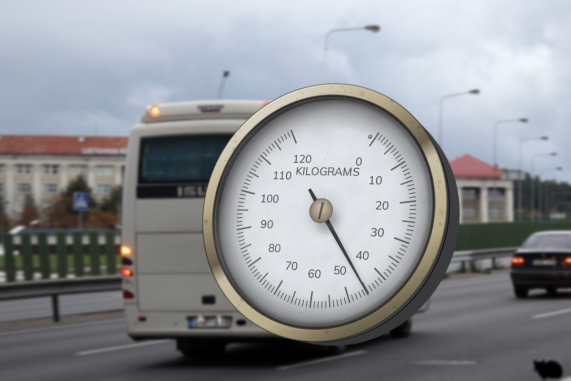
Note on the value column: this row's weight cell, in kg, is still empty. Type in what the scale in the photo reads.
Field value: 45 kg
